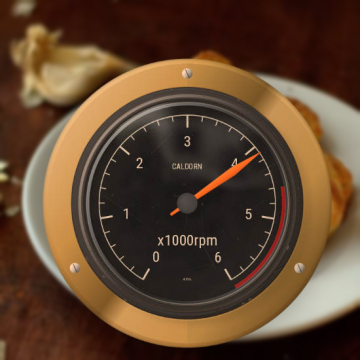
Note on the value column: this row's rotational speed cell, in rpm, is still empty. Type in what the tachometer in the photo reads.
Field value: 4100 rpm
